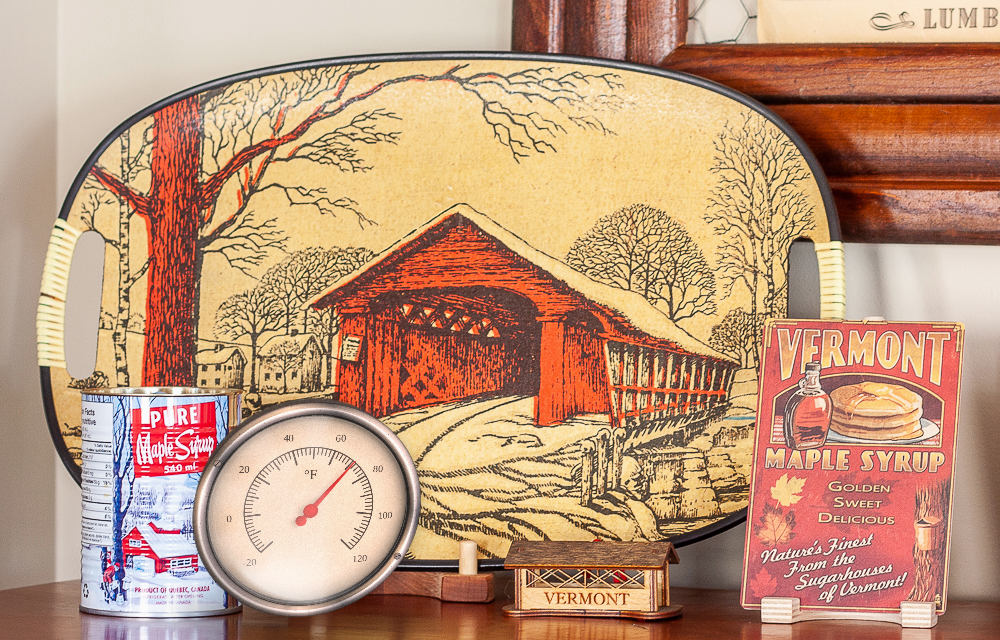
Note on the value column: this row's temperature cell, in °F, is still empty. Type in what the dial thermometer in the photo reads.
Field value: 70 °F
